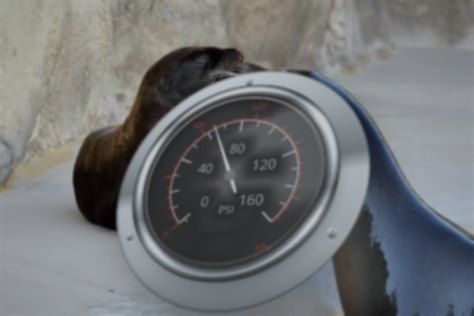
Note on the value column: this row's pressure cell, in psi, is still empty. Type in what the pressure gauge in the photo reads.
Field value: 65 psi
